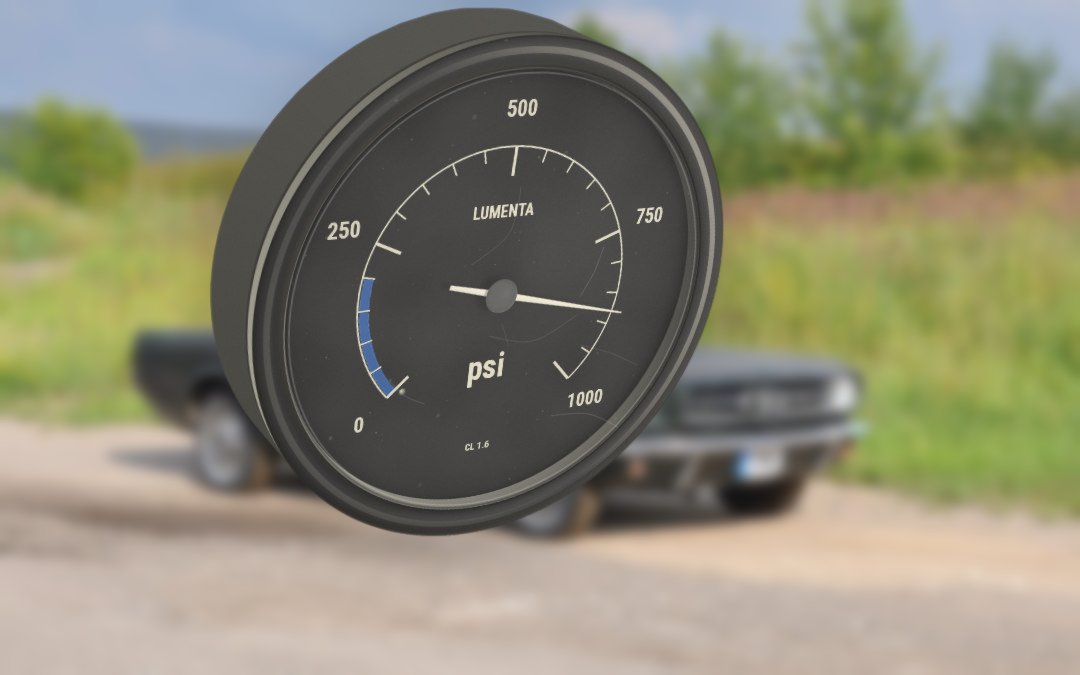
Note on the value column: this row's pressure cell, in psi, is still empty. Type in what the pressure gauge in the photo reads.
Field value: 875 psi
